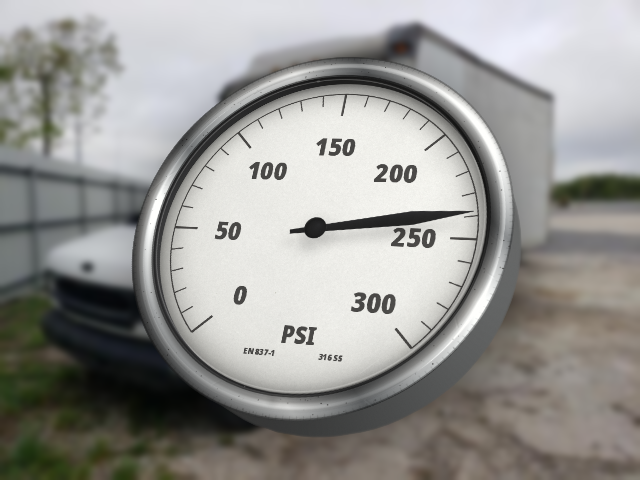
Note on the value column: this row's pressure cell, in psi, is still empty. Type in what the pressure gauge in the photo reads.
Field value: 240 psi
